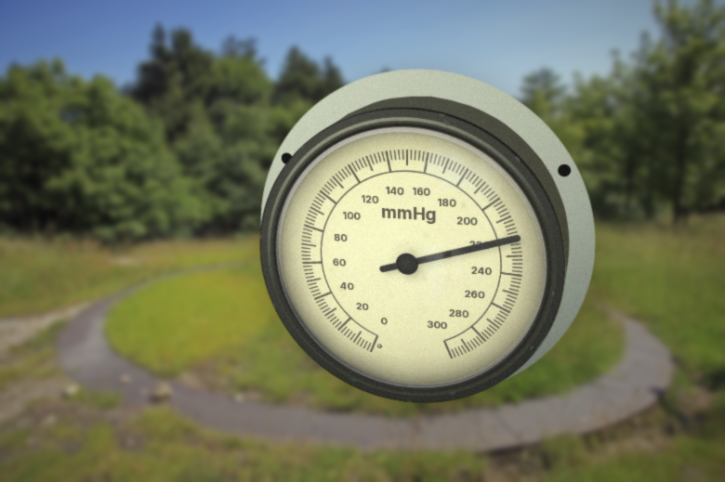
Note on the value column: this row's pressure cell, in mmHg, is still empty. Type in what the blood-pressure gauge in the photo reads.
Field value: 220 mmHg
